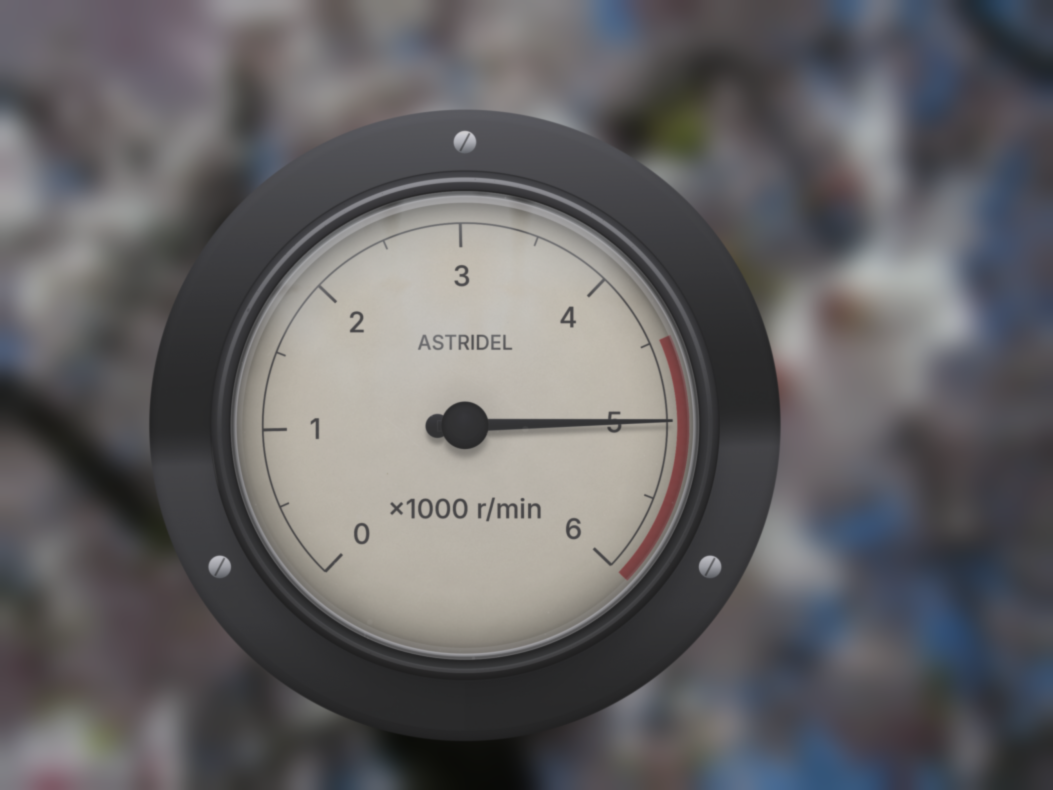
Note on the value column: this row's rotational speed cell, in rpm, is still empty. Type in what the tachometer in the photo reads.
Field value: 5000 rpm
